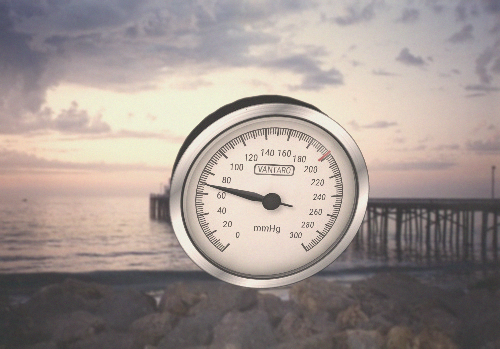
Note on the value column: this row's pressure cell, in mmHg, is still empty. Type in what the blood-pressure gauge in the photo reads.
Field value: 70 mmHg
